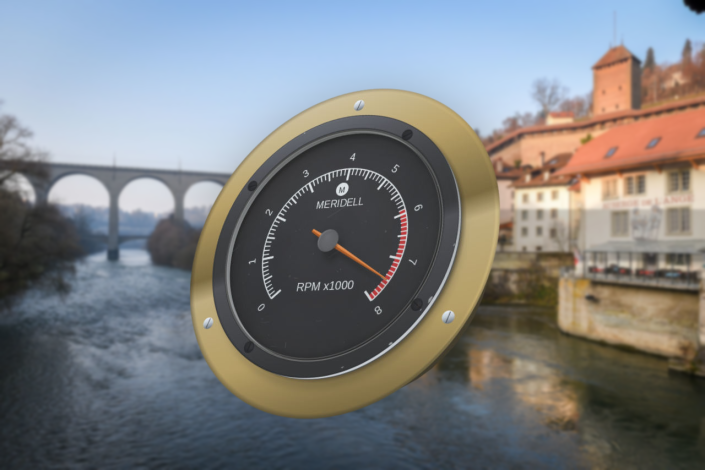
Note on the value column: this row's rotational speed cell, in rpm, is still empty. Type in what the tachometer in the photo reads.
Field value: 7500 rpm
